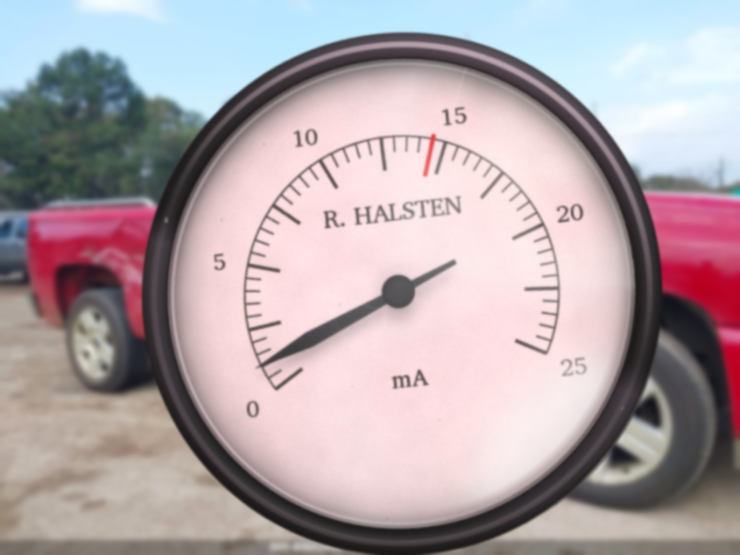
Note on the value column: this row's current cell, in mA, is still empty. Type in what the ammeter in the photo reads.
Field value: 1 mA
